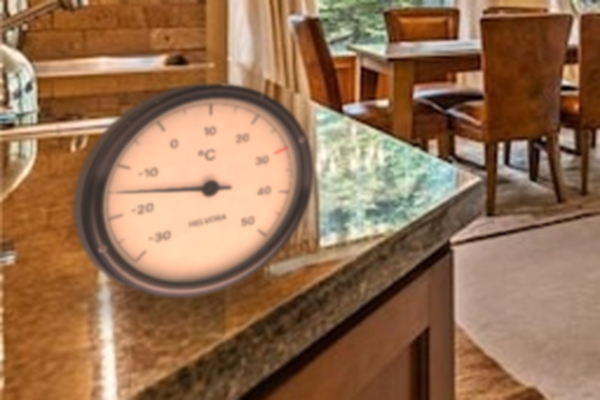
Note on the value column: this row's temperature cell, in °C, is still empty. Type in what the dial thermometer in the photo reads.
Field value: -15 °C
